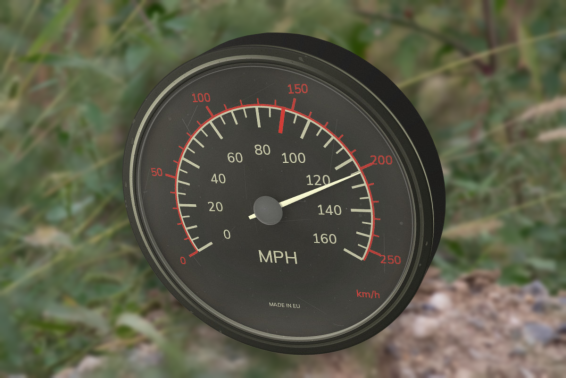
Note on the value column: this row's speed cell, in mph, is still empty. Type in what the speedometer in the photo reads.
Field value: 125 mph
